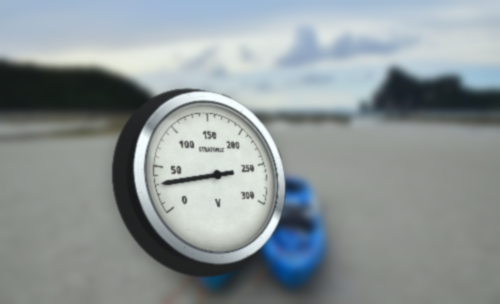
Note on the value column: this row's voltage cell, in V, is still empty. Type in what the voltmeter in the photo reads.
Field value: 30 V
